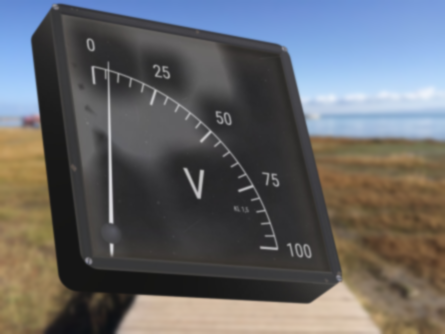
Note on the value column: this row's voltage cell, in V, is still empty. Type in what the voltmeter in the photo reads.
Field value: 5 V
